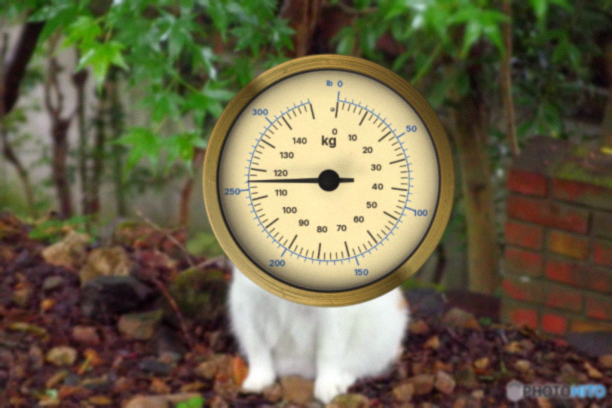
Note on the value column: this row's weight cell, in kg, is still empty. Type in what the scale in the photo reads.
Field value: 116 kg
